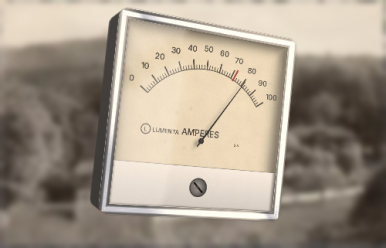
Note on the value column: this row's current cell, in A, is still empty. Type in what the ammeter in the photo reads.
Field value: 80 A
